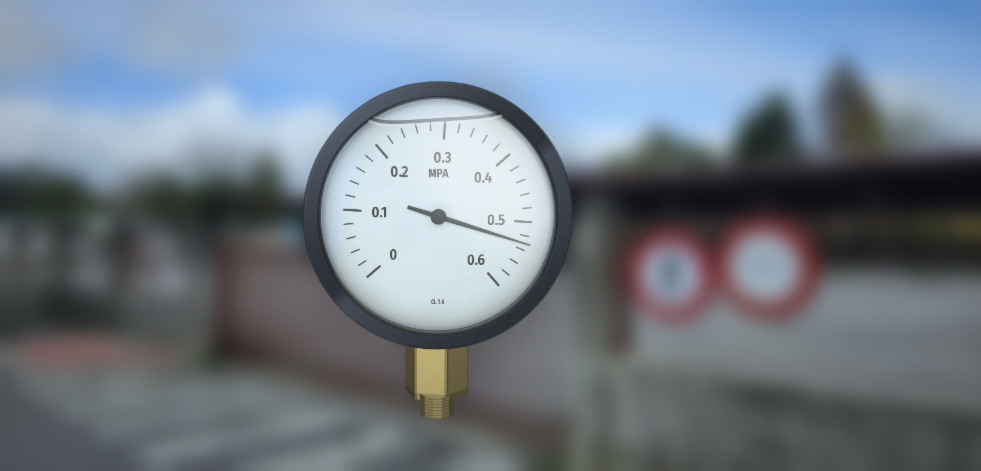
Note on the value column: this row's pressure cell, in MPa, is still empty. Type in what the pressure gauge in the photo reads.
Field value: 0.53 MPa
